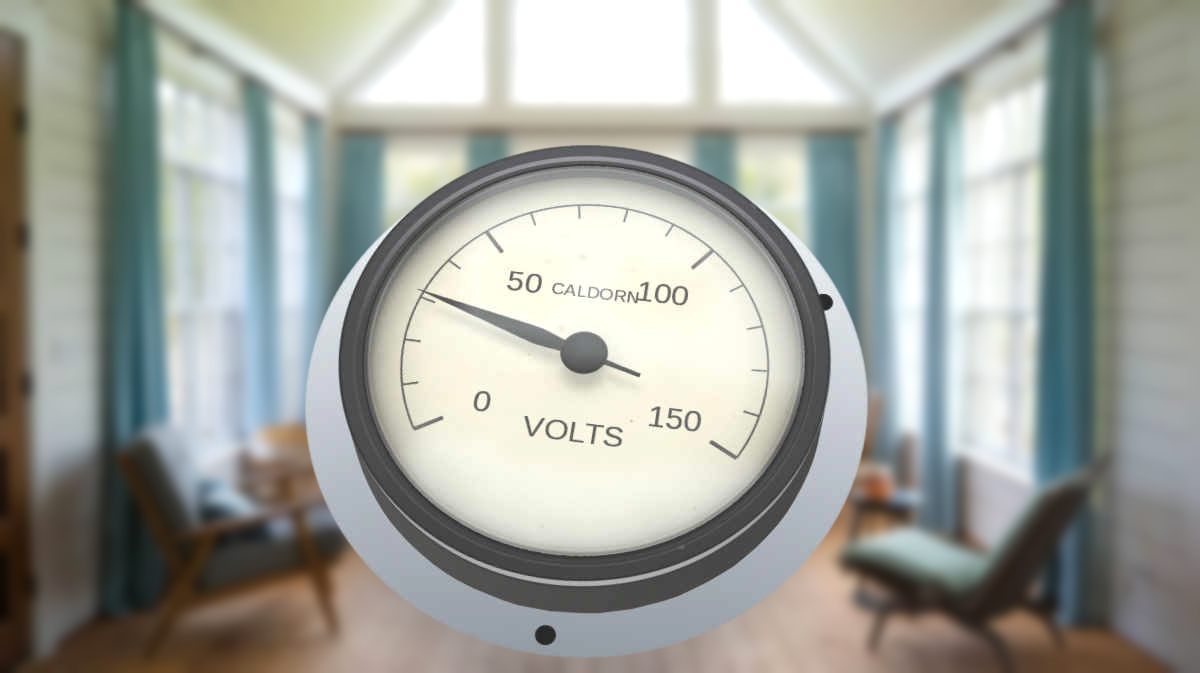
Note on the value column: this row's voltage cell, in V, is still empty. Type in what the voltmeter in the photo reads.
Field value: 30 V
